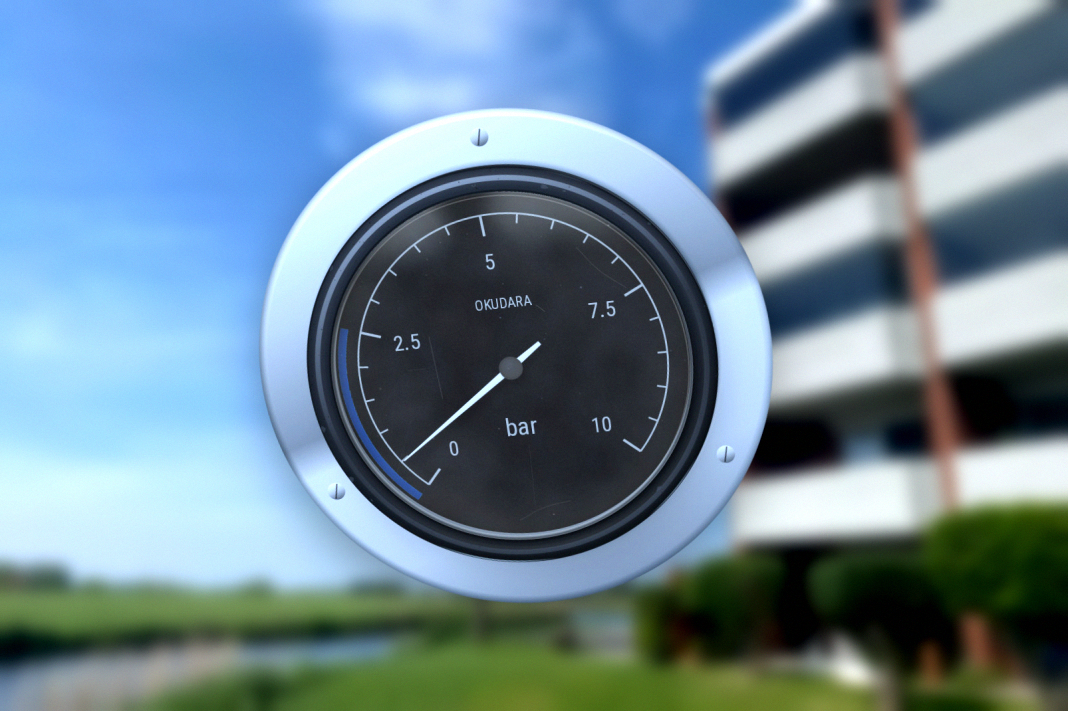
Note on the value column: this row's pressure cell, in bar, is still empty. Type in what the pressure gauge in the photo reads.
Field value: 0.5 bar
